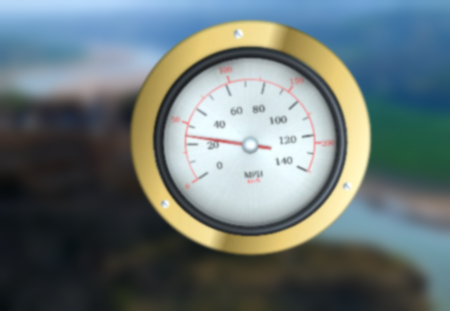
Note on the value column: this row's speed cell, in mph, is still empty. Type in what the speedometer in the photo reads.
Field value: 25 mph
